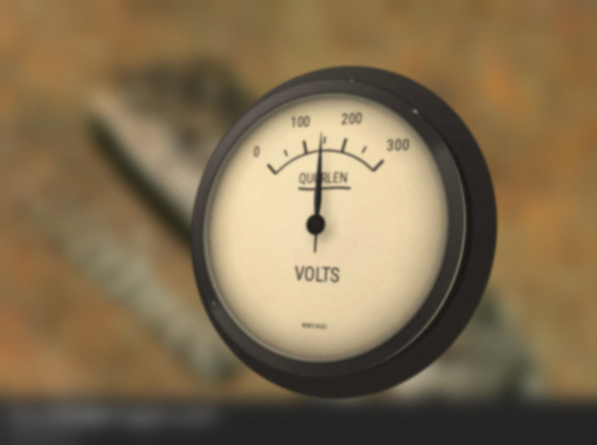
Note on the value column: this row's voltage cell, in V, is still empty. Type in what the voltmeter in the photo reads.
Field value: 150 V
